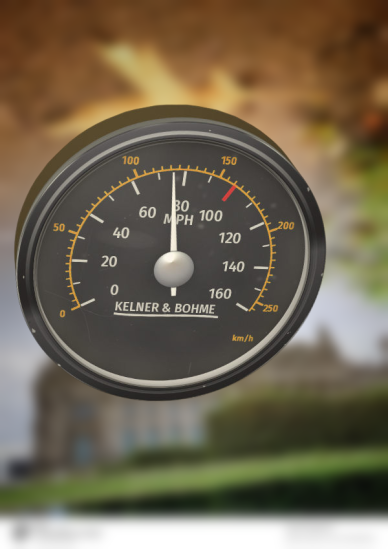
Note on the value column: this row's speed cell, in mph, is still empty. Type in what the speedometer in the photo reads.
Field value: 75 mph
